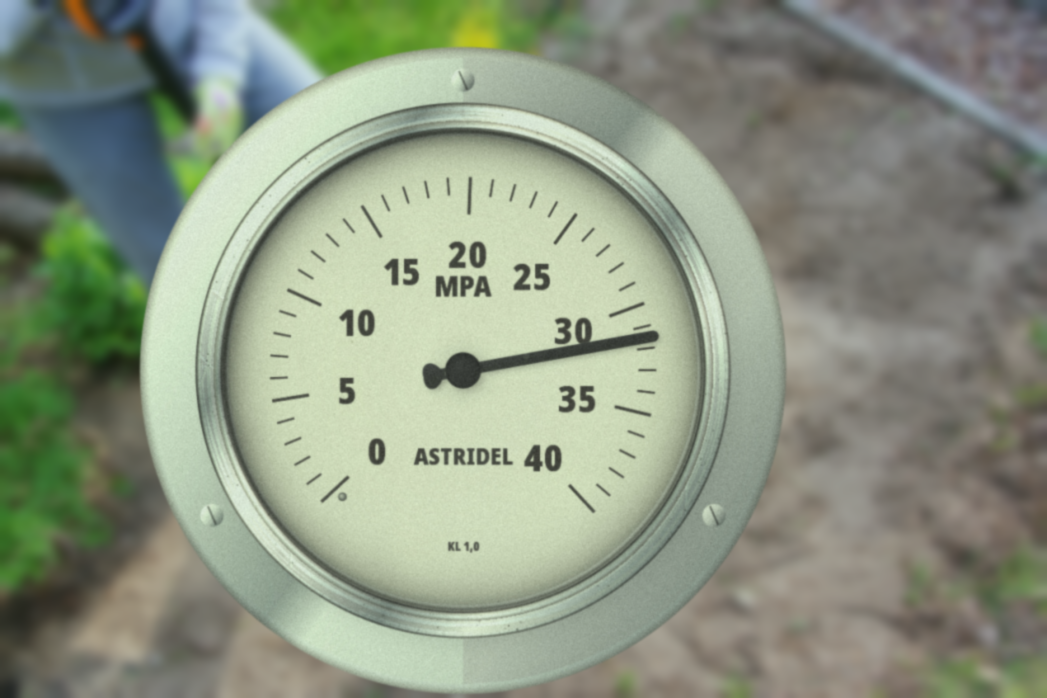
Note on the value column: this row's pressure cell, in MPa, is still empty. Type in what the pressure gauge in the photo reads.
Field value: 31.5 MPa
